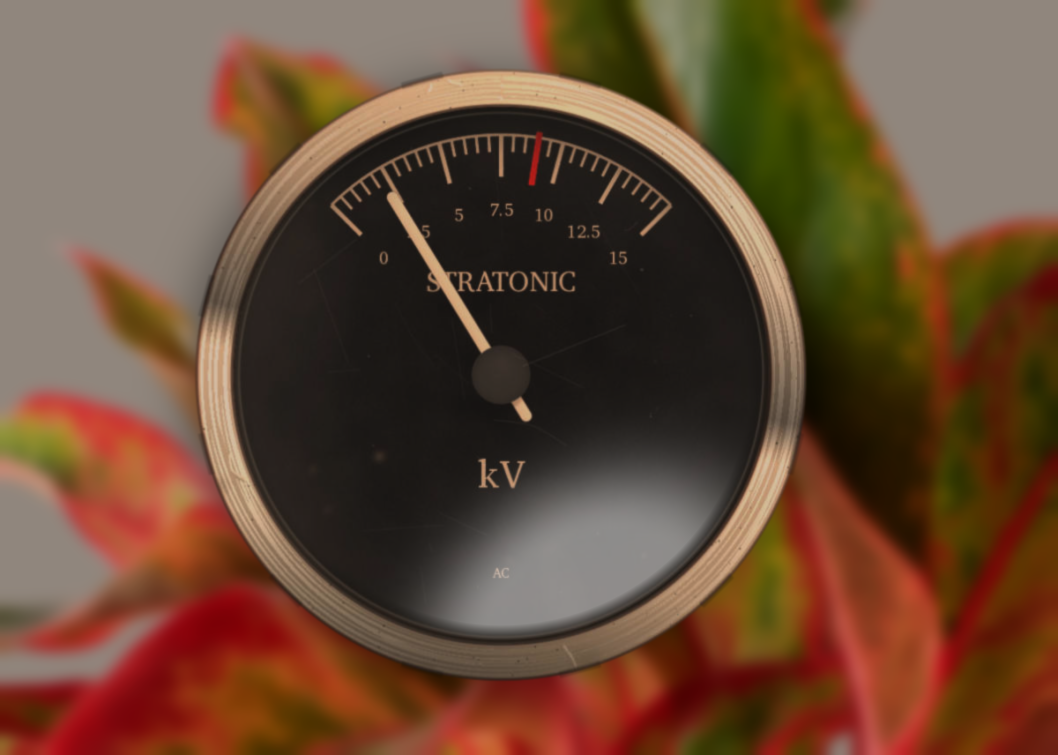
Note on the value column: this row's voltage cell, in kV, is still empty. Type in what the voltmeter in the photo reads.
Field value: 2.25 kV
